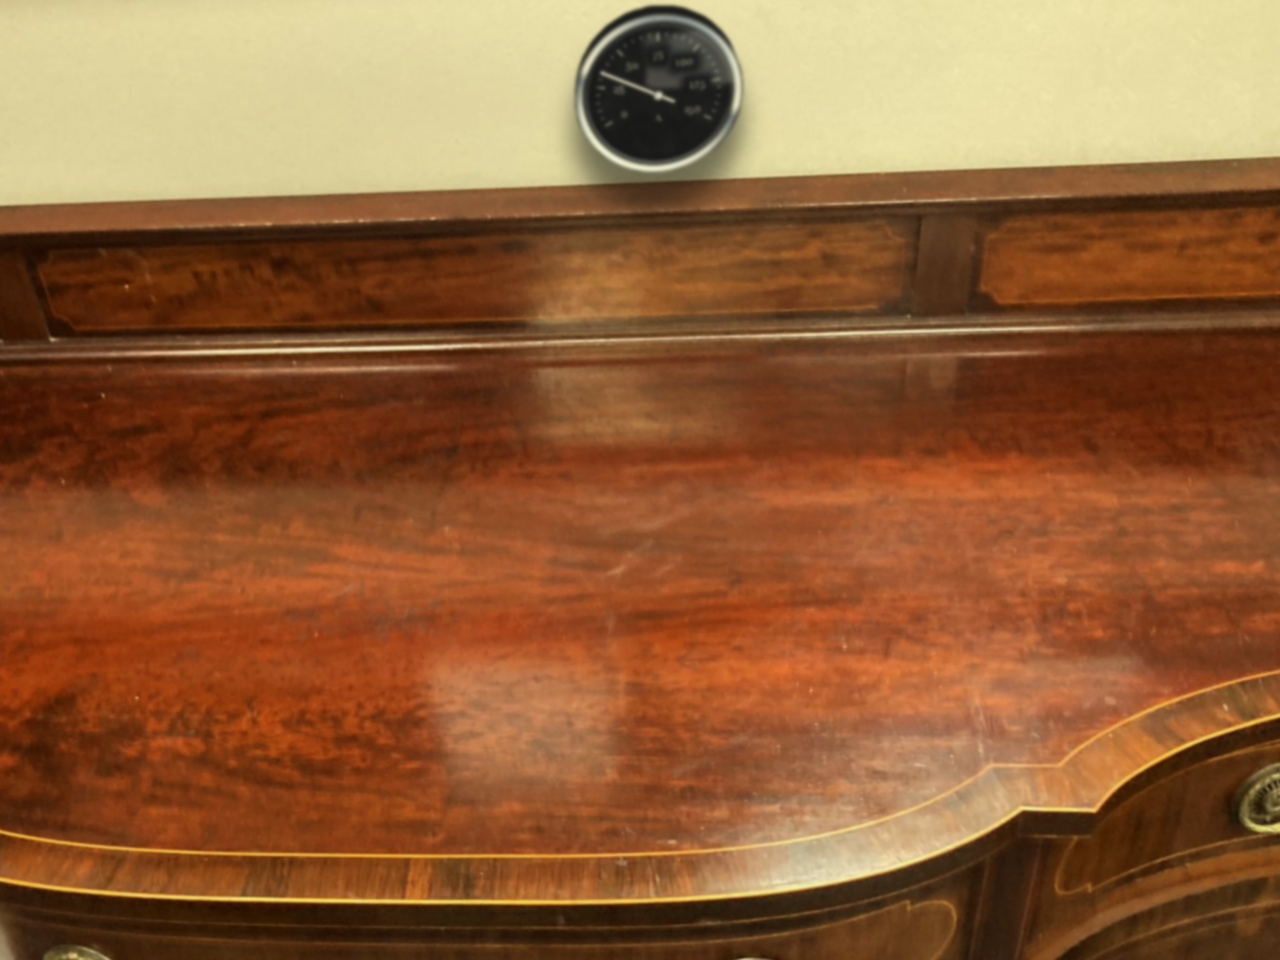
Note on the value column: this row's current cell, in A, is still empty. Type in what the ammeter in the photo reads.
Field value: 35 A
